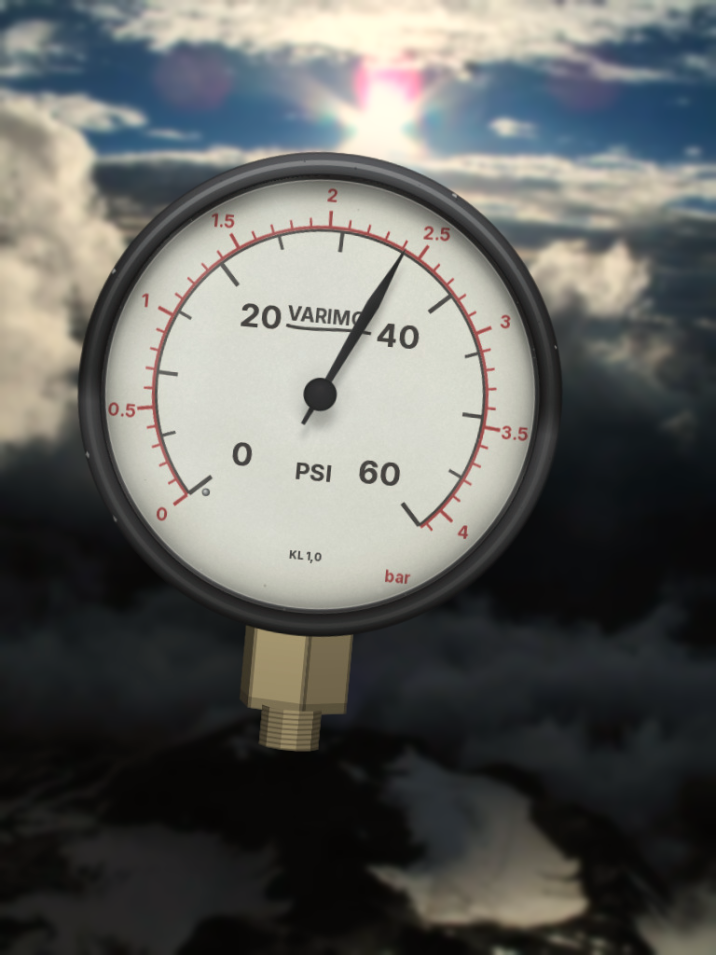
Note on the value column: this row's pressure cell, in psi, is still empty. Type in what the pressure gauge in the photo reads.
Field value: 35 psi
